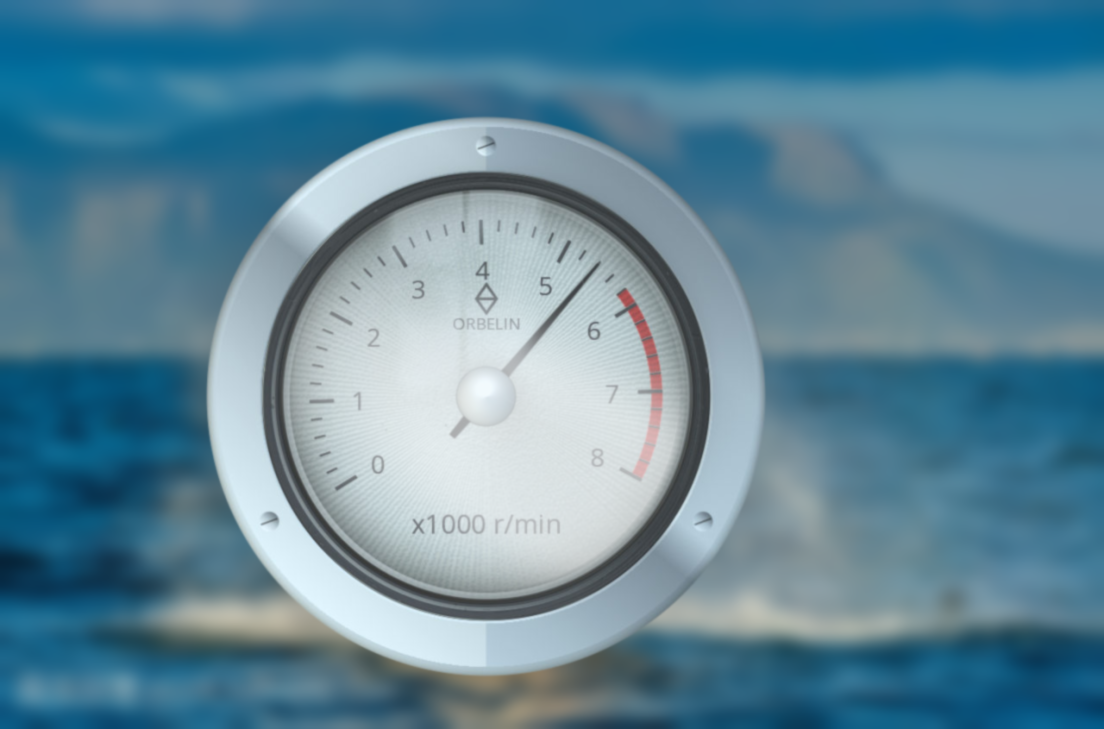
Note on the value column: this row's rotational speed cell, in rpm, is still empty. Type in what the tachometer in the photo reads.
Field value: 5400 rpm
